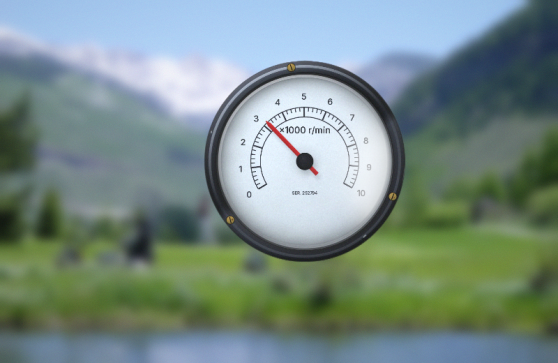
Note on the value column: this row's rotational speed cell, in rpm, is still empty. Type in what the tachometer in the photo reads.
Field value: 3200 rpm
